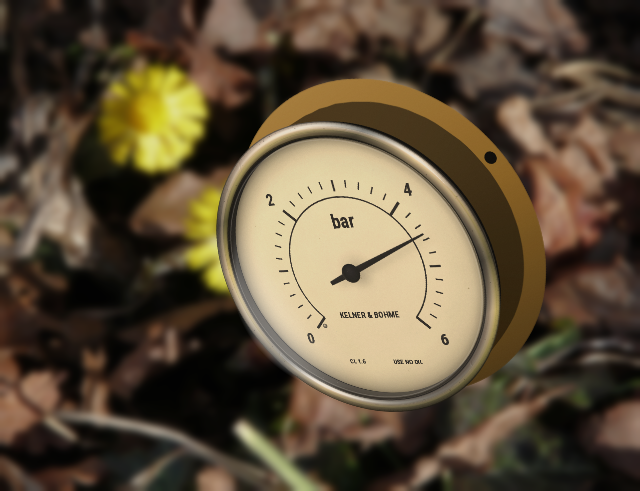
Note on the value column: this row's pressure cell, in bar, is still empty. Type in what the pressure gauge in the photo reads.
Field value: 4.5 bar
